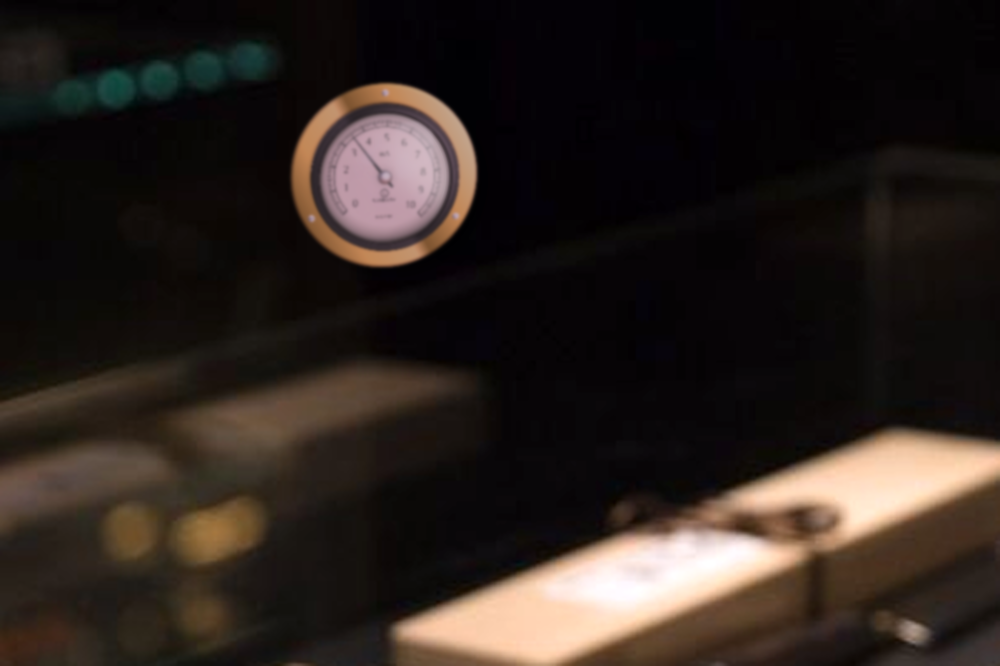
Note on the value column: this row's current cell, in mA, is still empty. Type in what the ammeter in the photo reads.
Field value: 3.5 mA
